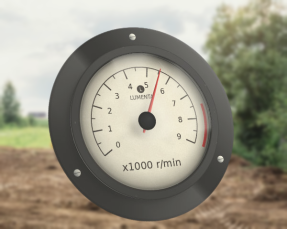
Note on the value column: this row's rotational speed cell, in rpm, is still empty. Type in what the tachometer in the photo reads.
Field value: 5500 rpm
